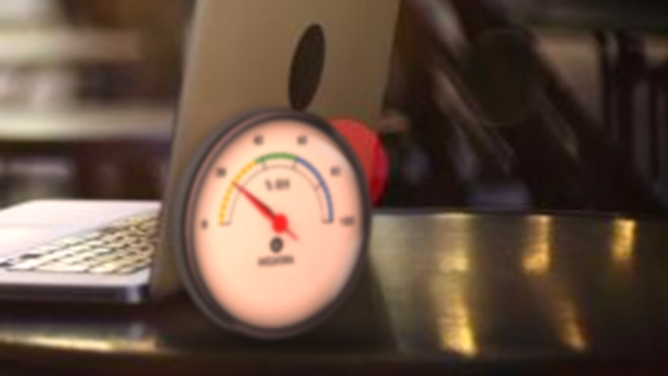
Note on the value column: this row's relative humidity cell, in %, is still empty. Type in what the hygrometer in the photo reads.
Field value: 20 %
